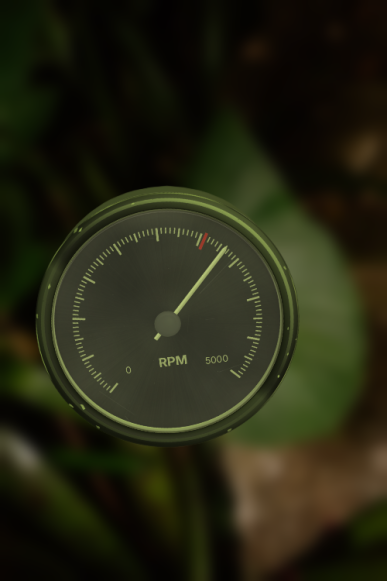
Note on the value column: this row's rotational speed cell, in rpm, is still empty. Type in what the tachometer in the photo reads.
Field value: 3300 rpm
